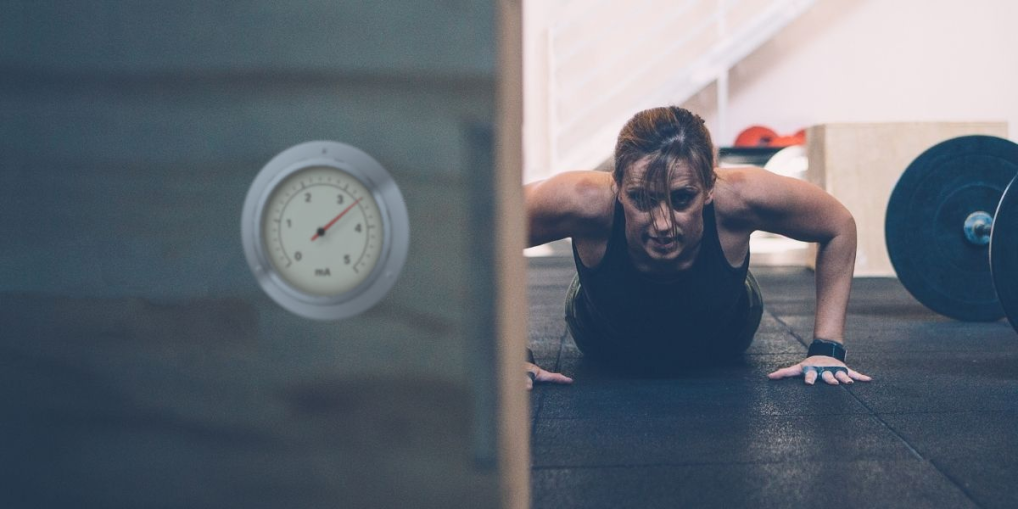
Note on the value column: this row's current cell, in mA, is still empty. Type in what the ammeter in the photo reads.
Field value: 3.4 mA
